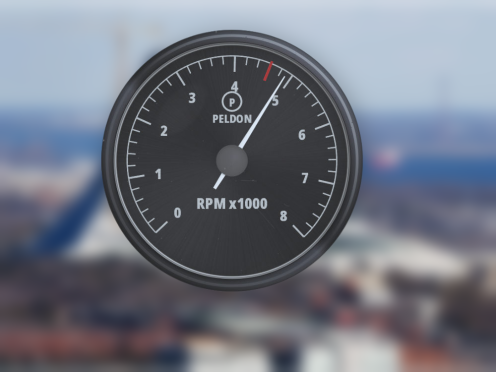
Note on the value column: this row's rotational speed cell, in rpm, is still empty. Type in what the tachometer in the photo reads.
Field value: 4900 rpm
